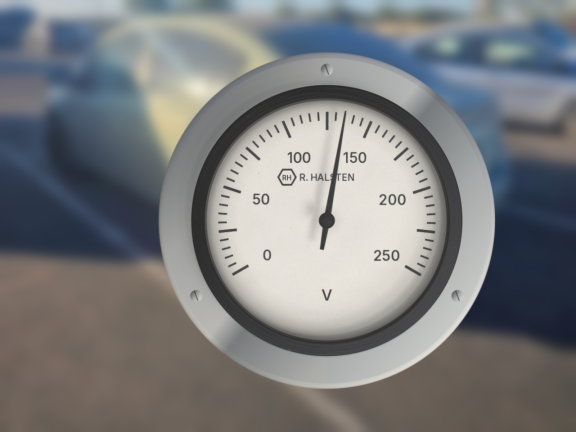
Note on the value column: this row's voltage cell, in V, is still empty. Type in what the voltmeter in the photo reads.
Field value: 135 V
